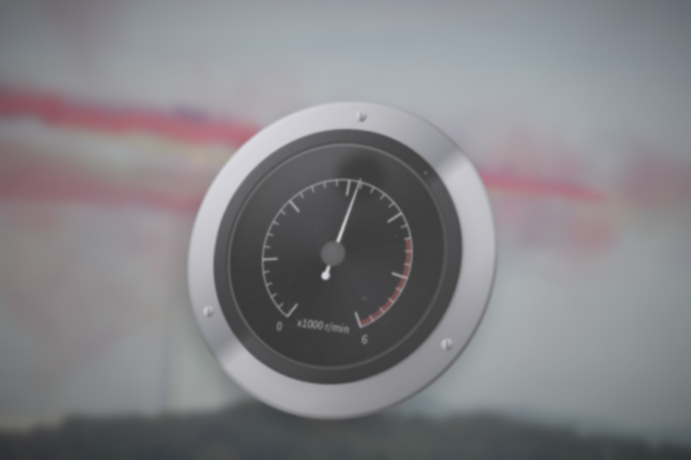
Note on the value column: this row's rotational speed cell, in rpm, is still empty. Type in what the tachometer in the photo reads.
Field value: 3200 rpm
